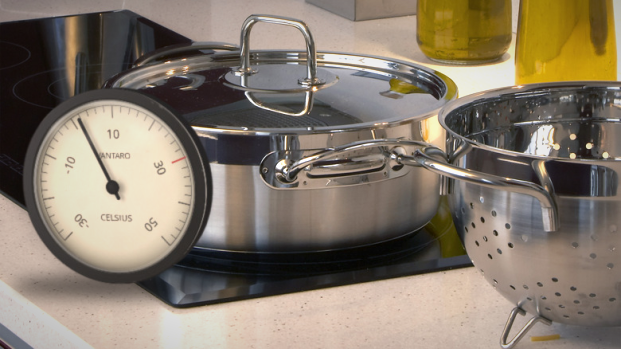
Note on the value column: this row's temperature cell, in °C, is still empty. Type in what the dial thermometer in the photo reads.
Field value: 2 °C
